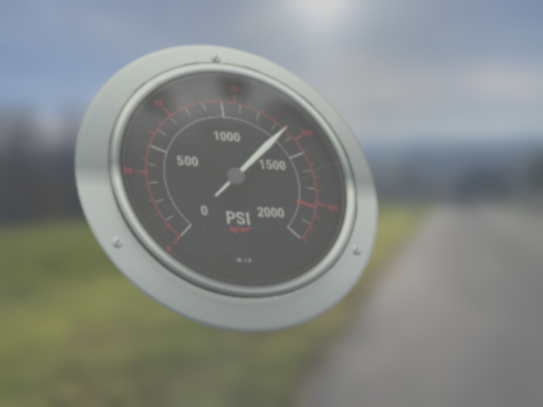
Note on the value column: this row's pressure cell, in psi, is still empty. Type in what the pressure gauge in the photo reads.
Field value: 1350 psi
